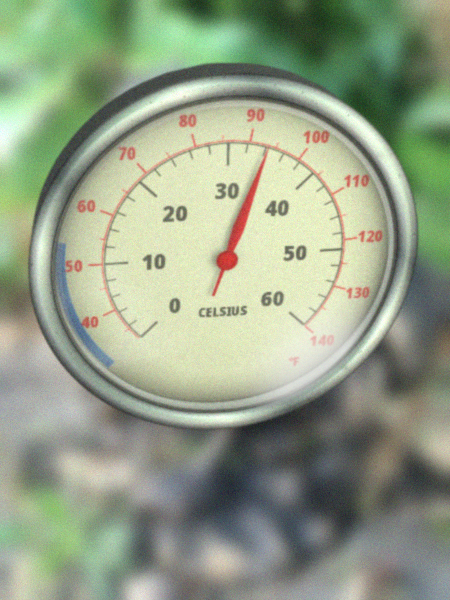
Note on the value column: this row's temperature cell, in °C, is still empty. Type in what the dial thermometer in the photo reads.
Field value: 34 °C
